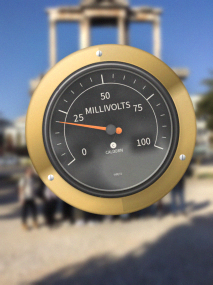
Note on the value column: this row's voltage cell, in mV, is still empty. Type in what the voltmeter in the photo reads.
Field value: 20 mV
